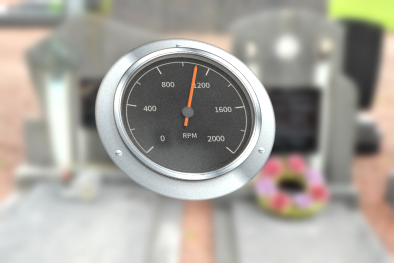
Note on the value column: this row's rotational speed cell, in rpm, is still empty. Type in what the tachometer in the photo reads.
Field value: 1100 rpm
